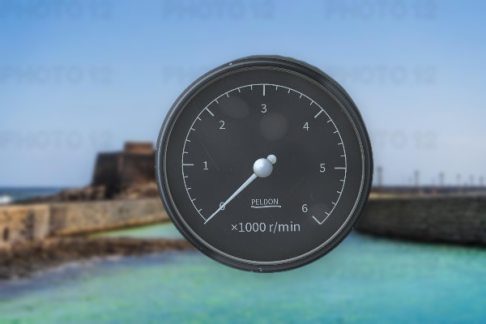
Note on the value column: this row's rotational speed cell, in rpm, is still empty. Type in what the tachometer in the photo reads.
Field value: 0 rpm
